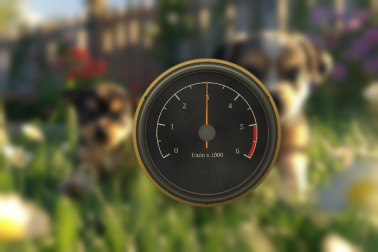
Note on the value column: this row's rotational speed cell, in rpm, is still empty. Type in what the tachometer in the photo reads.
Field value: 3000 rpm
